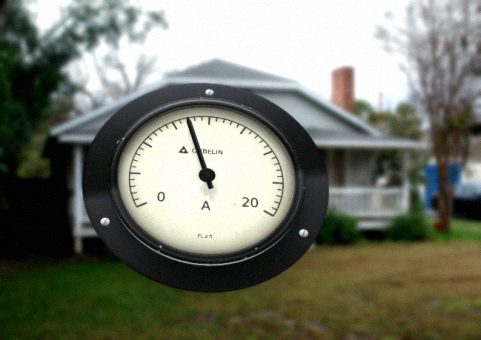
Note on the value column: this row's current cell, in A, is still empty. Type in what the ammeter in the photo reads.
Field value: 8.5 A
